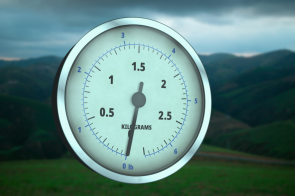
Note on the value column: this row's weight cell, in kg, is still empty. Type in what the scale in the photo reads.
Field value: 0 kg
